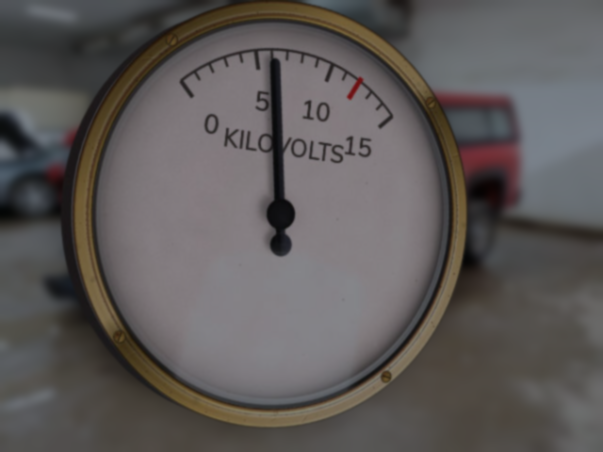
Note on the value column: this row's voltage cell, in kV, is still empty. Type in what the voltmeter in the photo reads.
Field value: 6 kV
